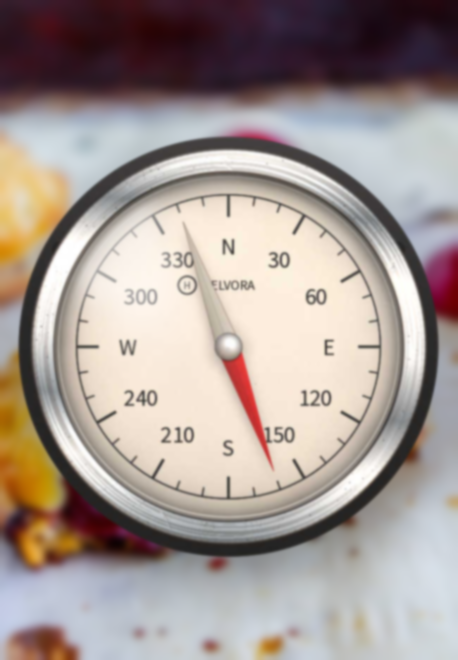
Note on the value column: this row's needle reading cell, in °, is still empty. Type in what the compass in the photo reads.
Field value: 160 °
